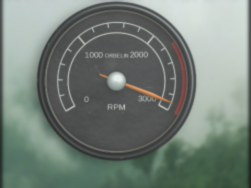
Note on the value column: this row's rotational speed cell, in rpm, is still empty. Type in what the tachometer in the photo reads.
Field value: 2900 rpm
